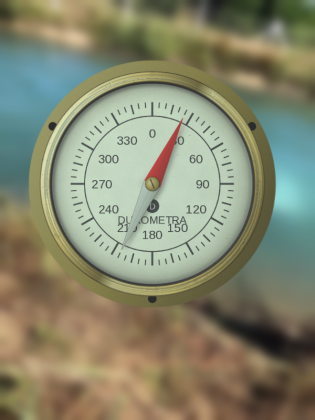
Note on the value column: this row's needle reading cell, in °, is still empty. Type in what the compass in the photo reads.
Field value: 25 °
